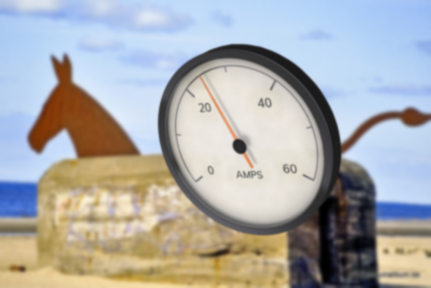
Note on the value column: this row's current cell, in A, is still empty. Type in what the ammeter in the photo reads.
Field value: 25 A
